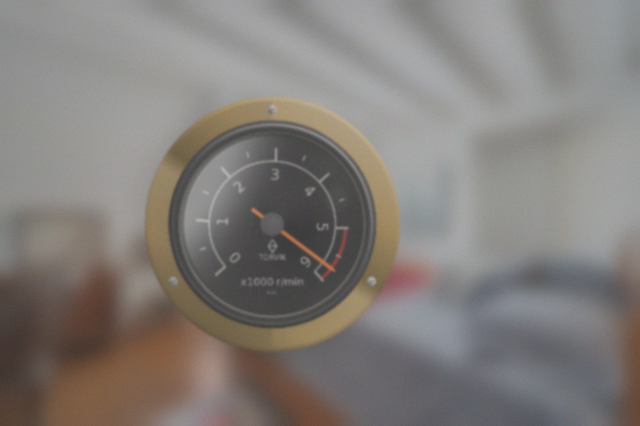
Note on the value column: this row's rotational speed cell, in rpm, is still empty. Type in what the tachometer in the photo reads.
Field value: 5750 rpm
